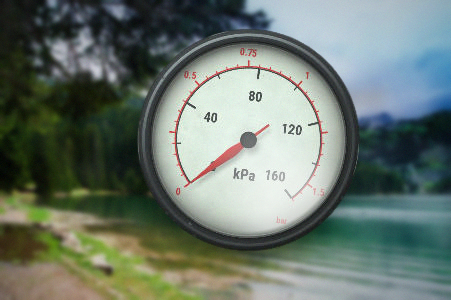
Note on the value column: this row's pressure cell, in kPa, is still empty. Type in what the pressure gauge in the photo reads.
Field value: 0 kPa
